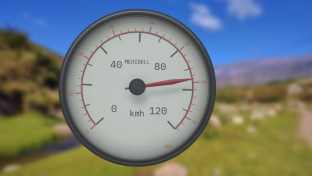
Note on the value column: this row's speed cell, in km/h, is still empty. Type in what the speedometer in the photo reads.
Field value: 95 km/h
